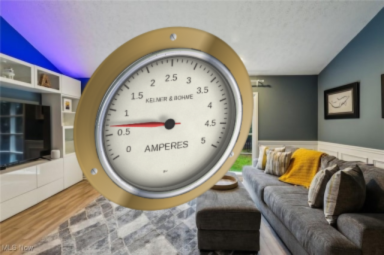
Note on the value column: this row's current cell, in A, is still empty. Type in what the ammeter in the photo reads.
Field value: 0.7 A
